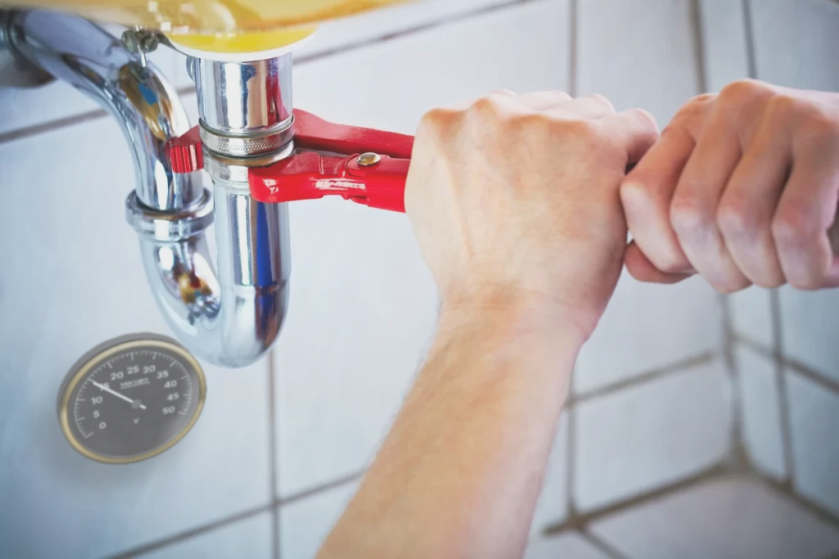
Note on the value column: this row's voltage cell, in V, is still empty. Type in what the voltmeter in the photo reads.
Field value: 15 V
